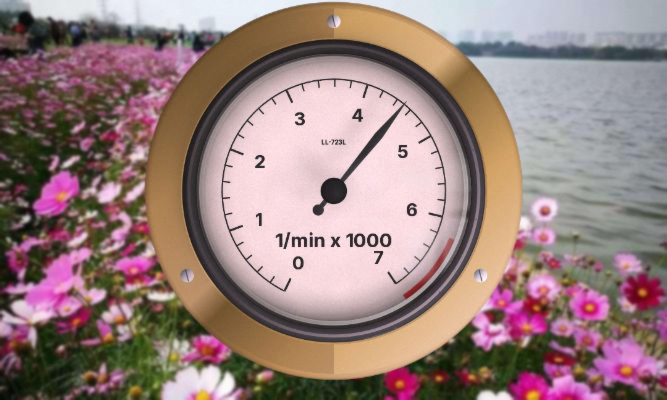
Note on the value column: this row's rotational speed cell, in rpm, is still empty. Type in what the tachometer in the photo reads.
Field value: 4500 rpm
